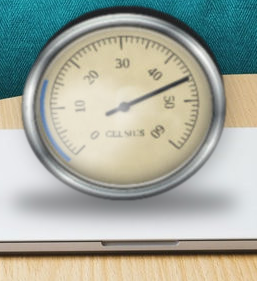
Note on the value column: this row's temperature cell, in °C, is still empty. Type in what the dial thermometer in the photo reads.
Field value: 45 °C
